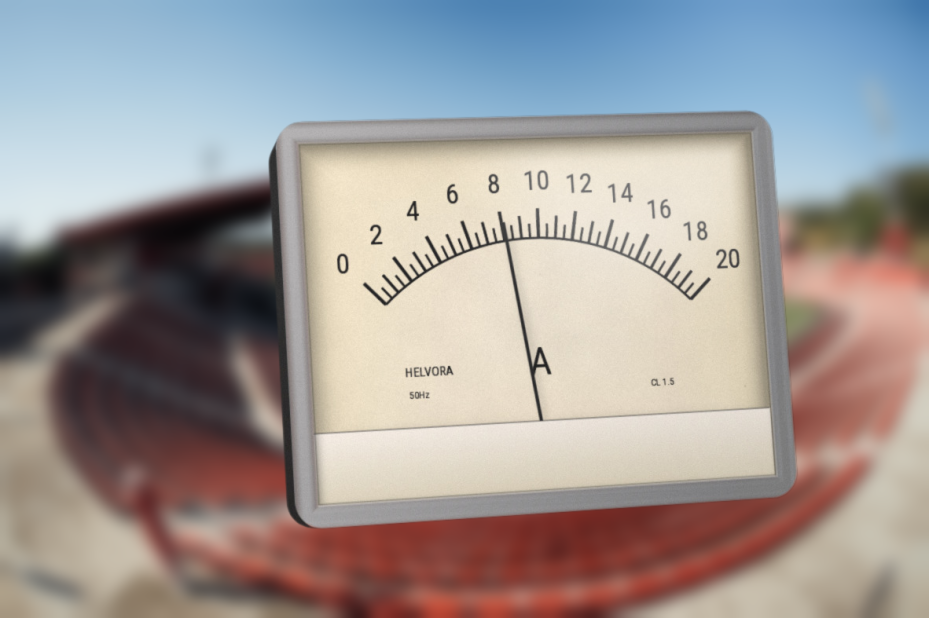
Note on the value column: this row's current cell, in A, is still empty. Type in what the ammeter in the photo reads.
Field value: 8 A
